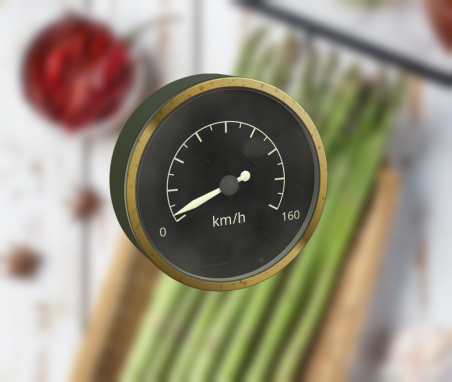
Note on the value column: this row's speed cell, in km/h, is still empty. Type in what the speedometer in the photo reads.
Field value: 5 km/h
